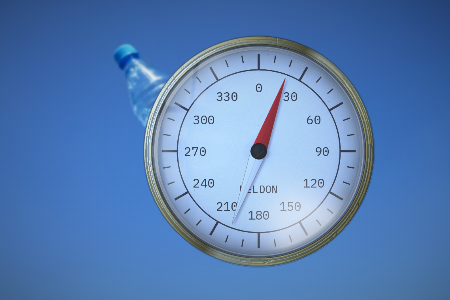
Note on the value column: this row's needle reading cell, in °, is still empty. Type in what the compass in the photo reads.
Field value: 20 °
